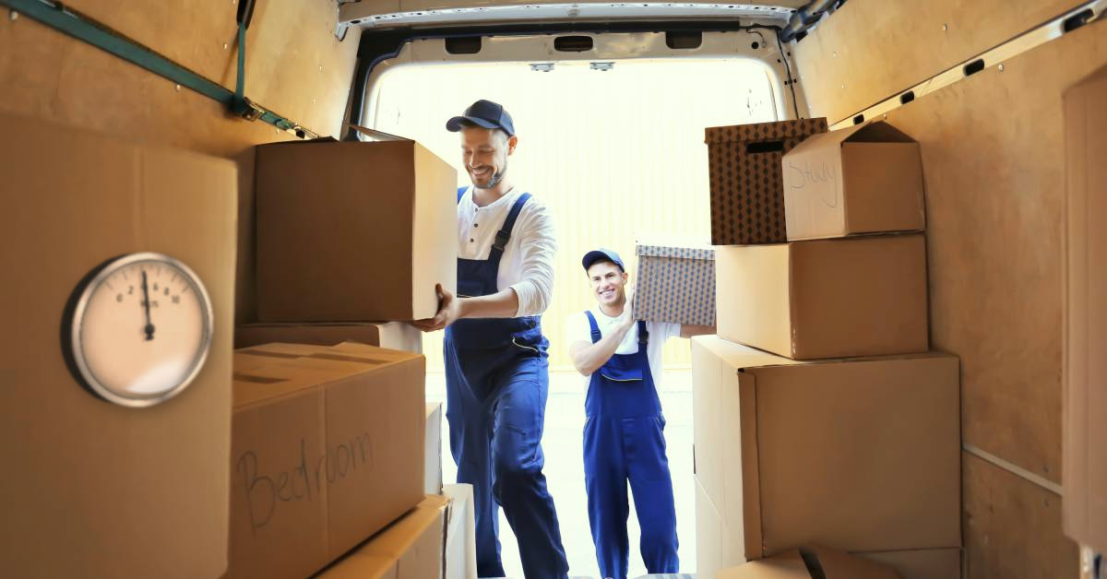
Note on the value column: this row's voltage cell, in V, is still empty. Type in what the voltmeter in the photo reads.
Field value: 4 V
